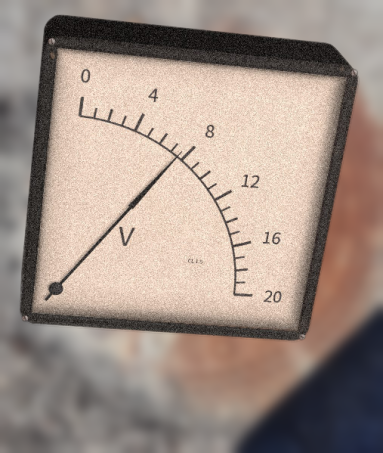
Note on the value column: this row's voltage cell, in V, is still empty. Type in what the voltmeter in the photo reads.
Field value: 7.5 V
